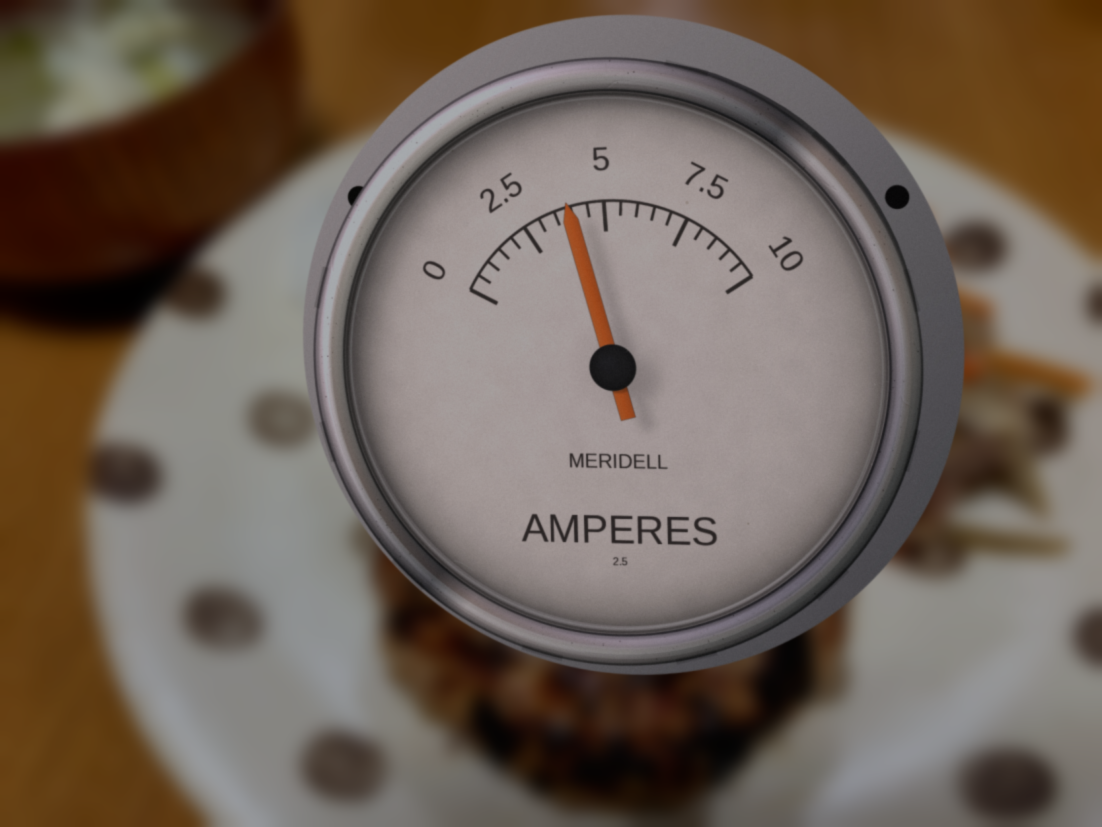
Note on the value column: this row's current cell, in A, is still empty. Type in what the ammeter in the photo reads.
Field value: 4 A
